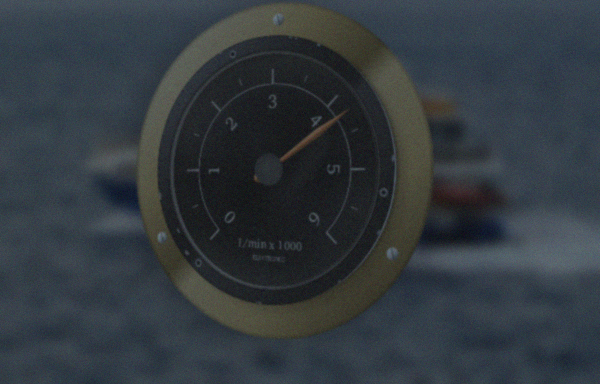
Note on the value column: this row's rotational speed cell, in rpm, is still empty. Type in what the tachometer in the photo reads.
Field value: 4250 rpm
